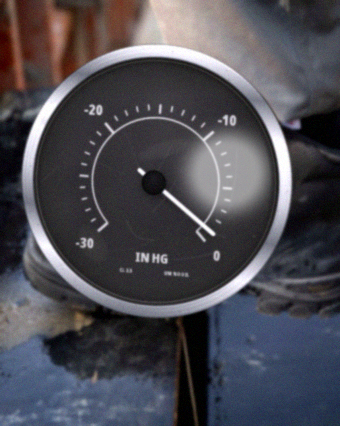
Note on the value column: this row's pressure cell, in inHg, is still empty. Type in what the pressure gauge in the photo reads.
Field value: -1 inHg
